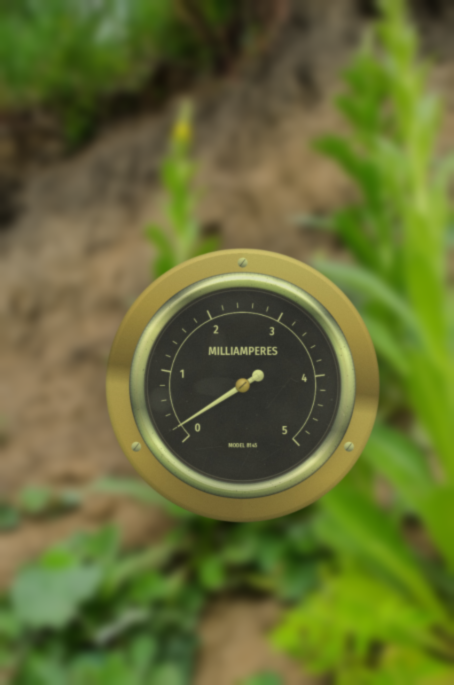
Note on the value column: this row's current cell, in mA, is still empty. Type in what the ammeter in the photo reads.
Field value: 0.2 mA
